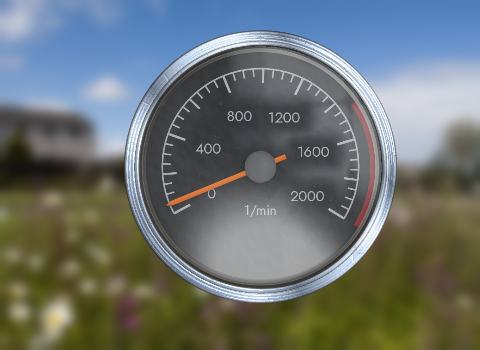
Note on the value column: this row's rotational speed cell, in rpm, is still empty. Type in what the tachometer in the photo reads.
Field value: 50 rpm
